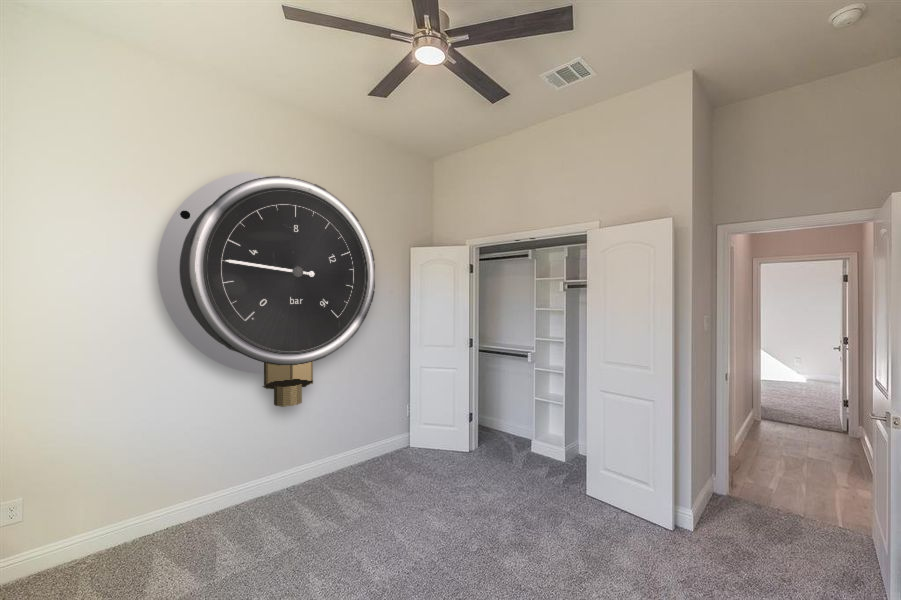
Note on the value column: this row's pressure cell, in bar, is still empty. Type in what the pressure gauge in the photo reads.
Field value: 3 bar
